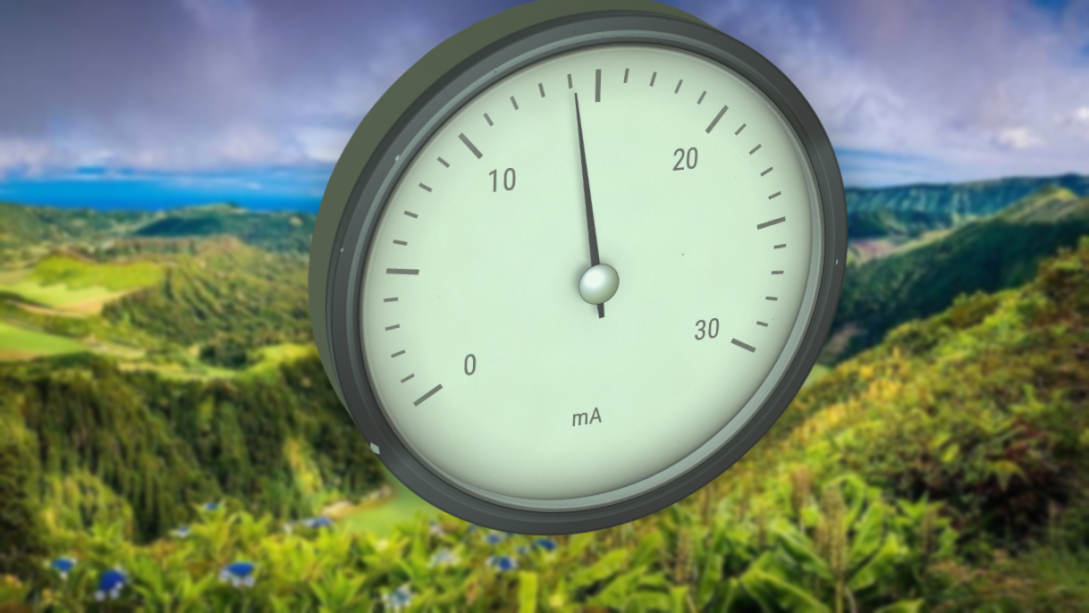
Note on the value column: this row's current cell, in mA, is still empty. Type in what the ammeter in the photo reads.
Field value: 14 mA
